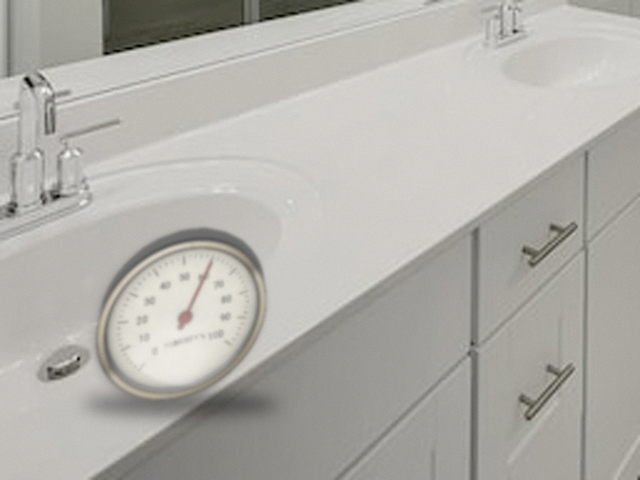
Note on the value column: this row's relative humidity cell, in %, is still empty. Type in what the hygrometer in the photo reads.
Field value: 60 %
